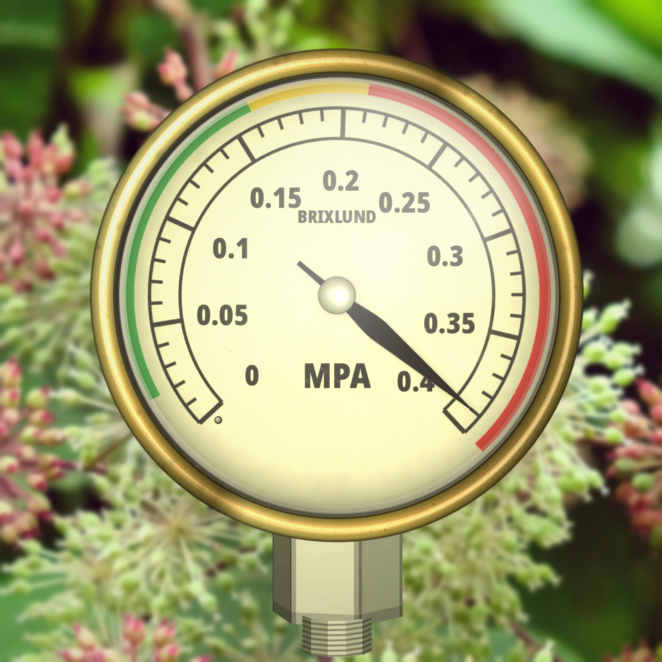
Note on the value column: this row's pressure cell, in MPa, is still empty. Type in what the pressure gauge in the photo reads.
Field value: 0.39 MPa
